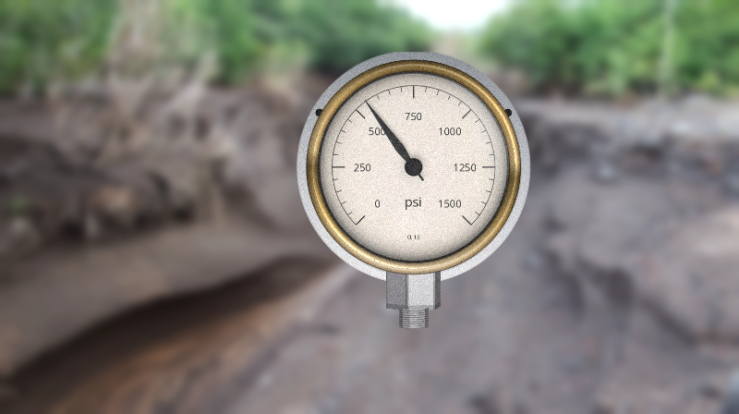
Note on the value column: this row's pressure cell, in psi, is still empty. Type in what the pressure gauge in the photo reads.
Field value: 550 psi
